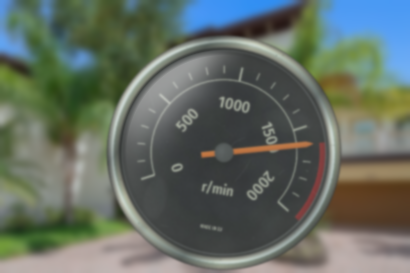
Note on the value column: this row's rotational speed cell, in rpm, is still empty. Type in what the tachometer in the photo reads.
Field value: 1600 rpm
